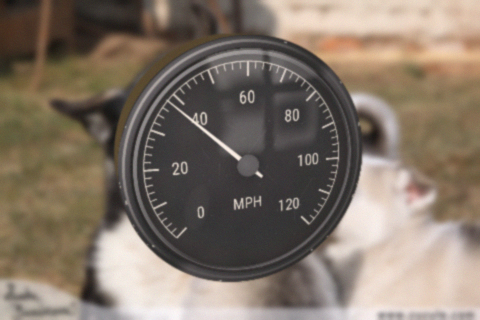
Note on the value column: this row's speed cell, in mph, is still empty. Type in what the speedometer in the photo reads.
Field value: 38 mph
